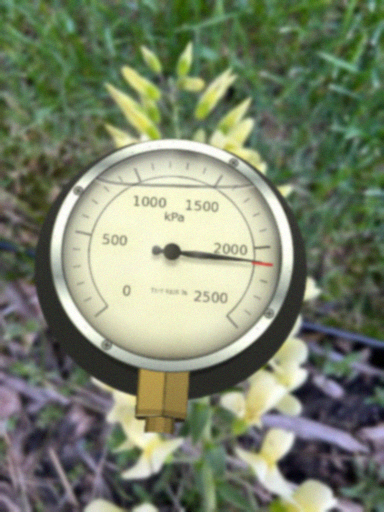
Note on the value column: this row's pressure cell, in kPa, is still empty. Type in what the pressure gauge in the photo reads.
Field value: 2100 kPa
